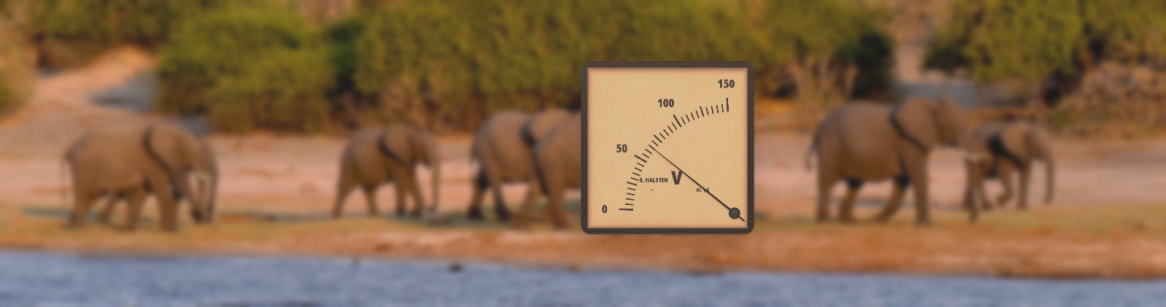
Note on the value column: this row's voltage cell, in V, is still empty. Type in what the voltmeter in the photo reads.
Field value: 65 V
